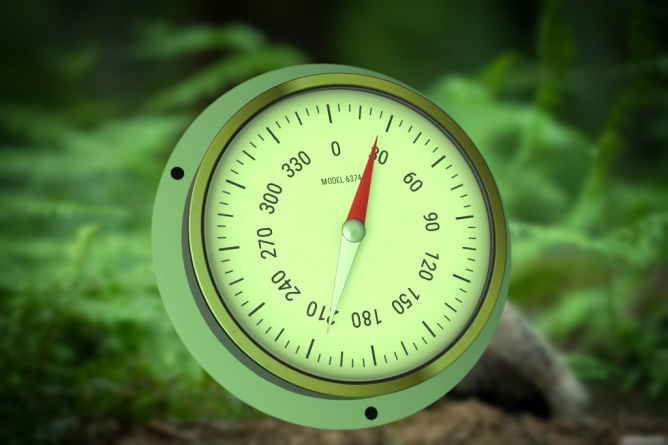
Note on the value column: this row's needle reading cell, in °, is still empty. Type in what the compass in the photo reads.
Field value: 25 °
